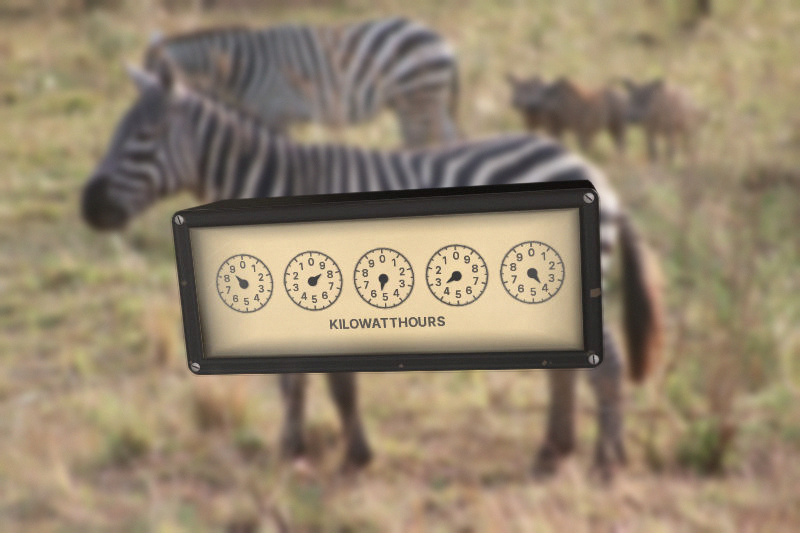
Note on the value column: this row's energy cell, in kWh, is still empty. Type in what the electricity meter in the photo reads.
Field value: 88534 kWh
